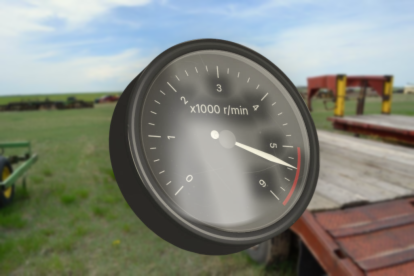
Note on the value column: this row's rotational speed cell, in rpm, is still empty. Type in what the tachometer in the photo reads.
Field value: 5400 rpm
